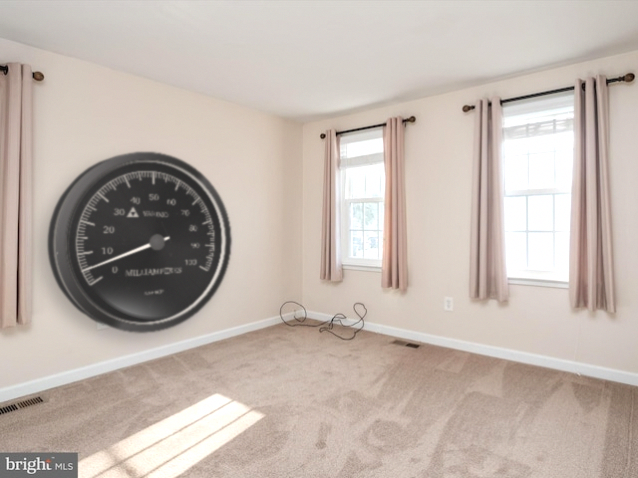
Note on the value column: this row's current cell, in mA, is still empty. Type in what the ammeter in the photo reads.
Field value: 5 mA
